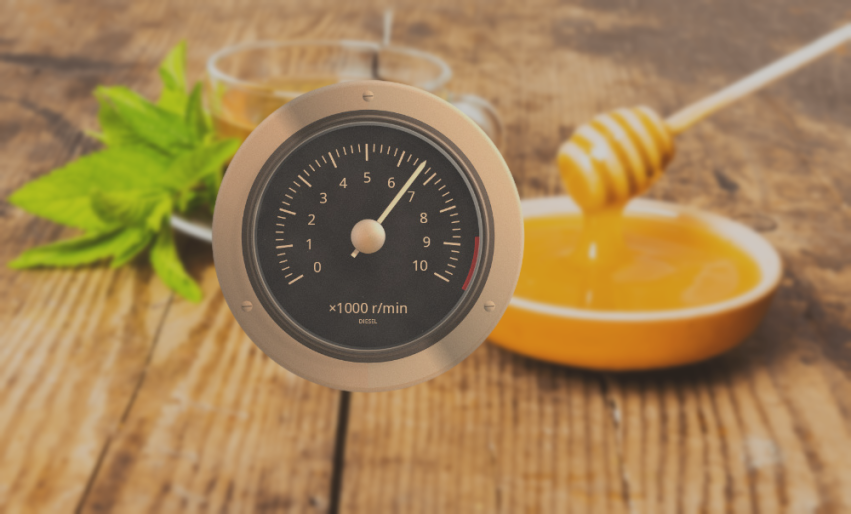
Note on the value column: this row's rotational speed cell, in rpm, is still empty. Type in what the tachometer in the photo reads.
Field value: 6600 rpm
